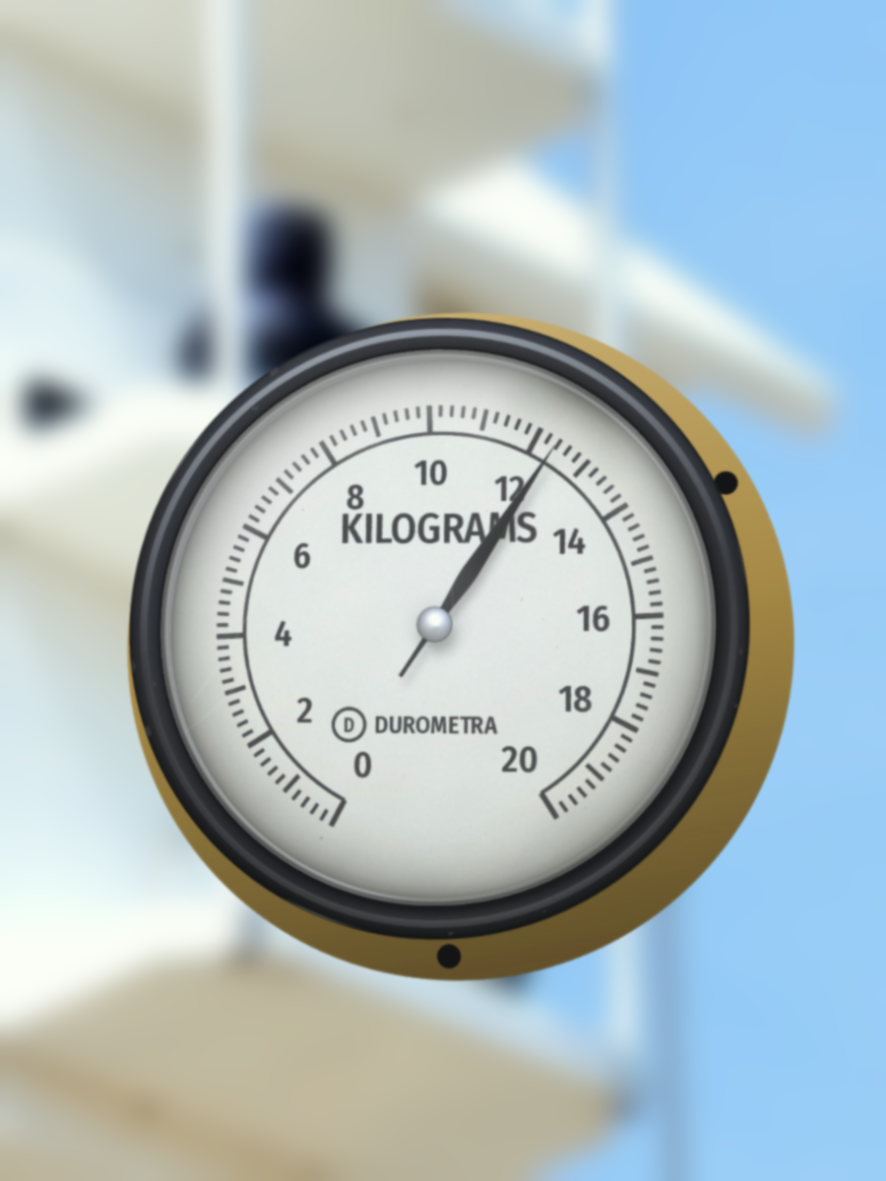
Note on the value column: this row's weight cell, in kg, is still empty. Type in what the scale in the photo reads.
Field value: 12.4 kg
